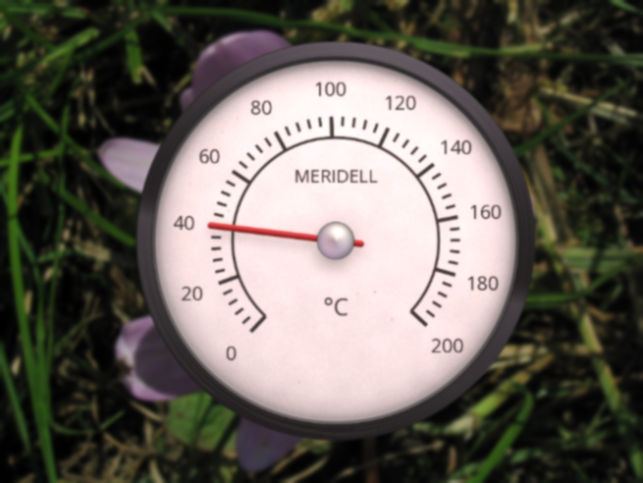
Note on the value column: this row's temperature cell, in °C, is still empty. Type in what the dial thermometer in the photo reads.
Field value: 40 °C
